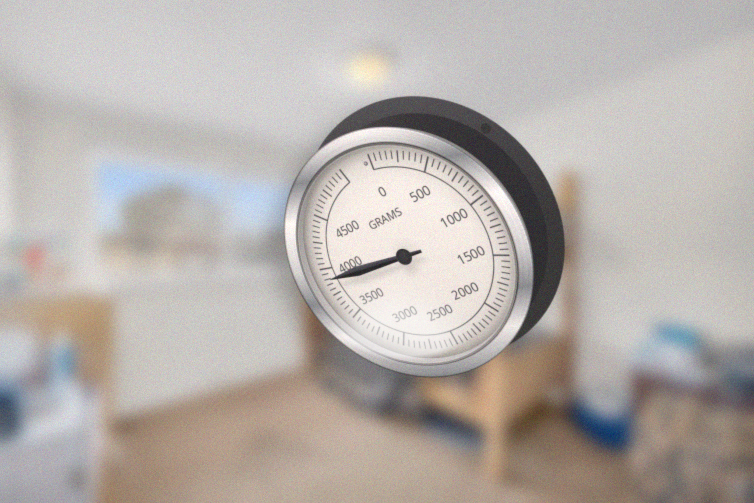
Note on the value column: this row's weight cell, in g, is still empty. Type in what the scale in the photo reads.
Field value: 3900 g
